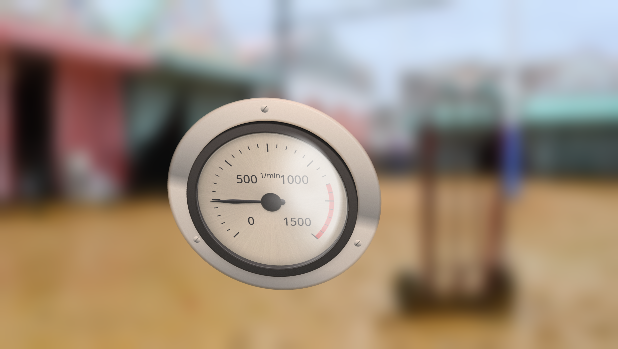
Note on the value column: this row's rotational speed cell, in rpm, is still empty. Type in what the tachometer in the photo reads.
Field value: 250 rpm
